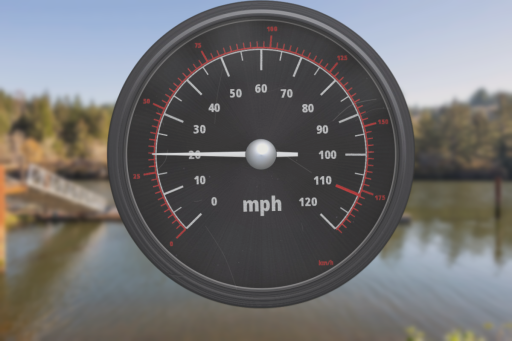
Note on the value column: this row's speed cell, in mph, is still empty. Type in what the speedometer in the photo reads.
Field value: 20 mph
